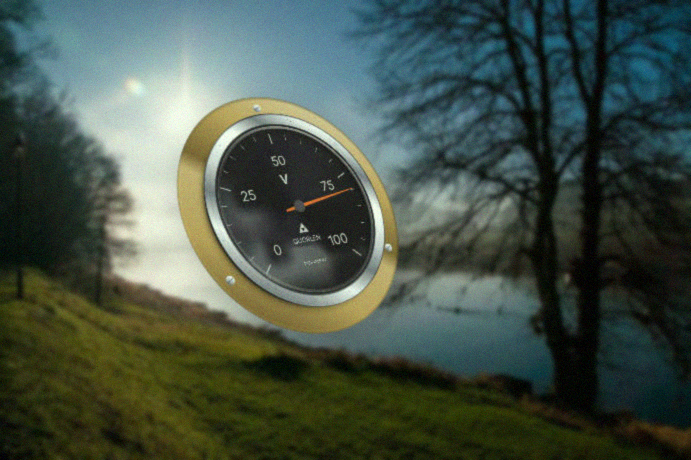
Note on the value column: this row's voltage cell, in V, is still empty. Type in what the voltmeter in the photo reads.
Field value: 80 V
